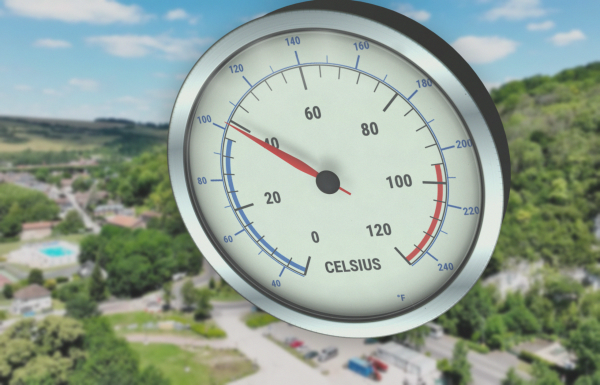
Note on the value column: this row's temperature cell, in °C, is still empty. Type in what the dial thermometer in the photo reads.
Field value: 40 °C
